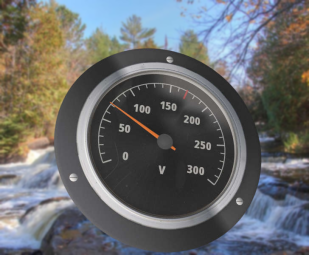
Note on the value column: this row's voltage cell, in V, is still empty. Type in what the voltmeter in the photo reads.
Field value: 70 V
